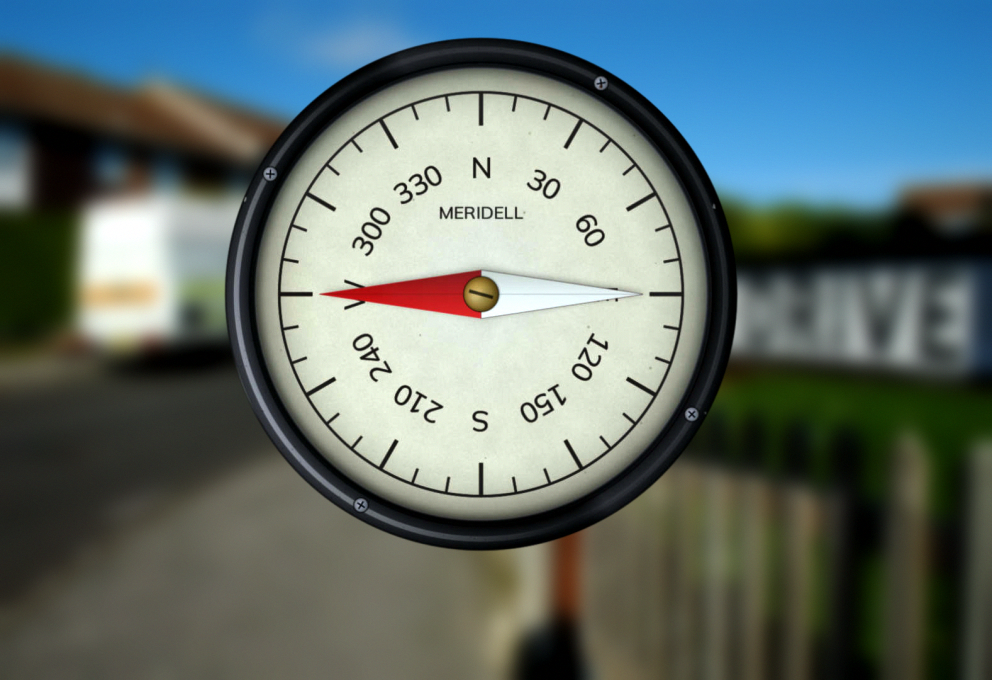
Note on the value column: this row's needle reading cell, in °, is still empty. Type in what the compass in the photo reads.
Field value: 270 °
